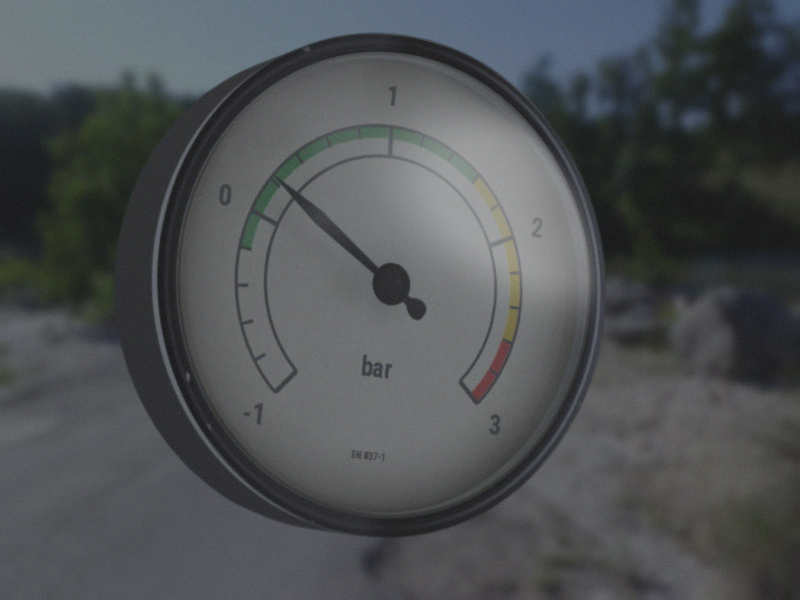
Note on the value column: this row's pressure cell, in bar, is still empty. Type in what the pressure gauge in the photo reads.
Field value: 0.2 bar
